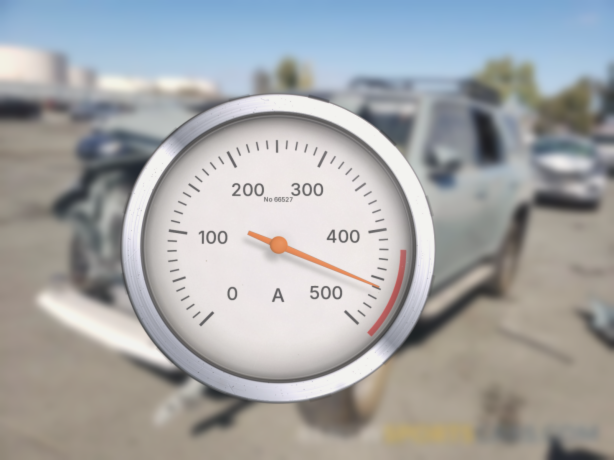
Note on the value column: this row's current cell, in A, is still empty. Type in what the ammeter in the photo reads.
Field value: 460 A
